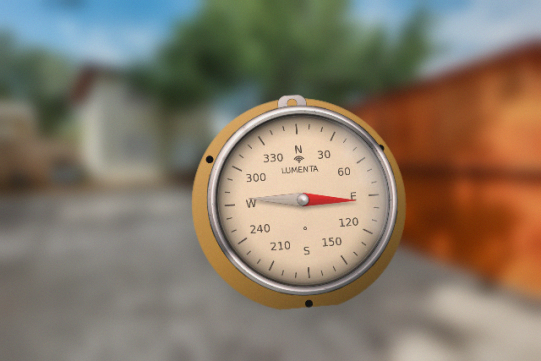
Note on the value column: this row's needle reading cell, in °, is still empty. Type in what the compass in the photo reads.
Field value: 95 °
